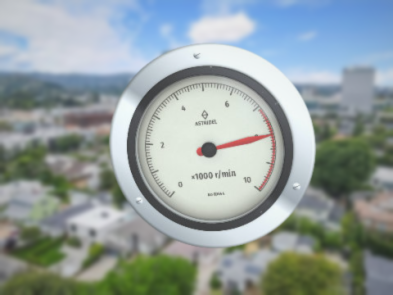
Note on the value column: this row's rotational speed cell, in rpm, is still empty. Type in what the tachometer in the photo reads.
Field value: 8000 rpm
